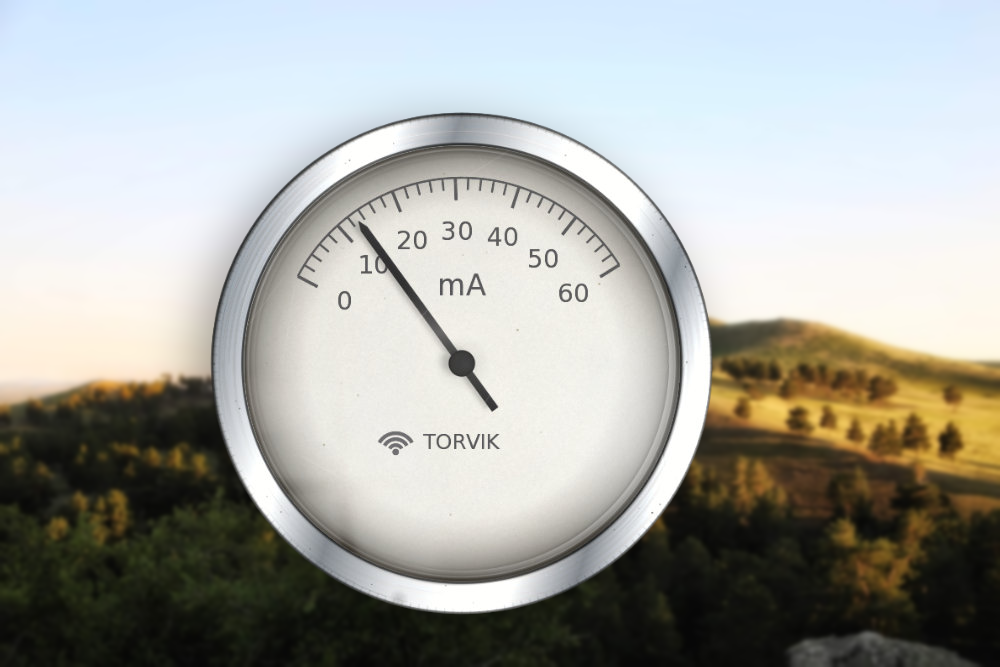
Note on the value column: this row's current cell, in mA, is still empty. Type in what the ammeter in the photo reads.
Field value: 13 mA
